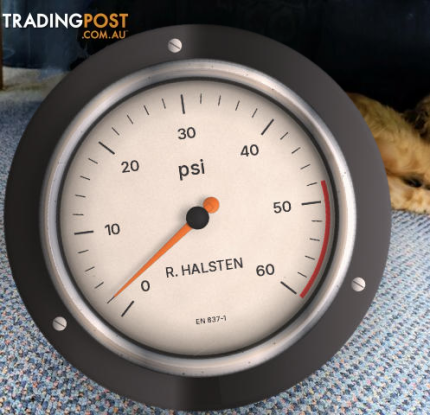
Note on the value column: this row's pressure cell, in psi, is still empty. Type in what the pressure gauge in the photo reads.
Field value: 2 psi
